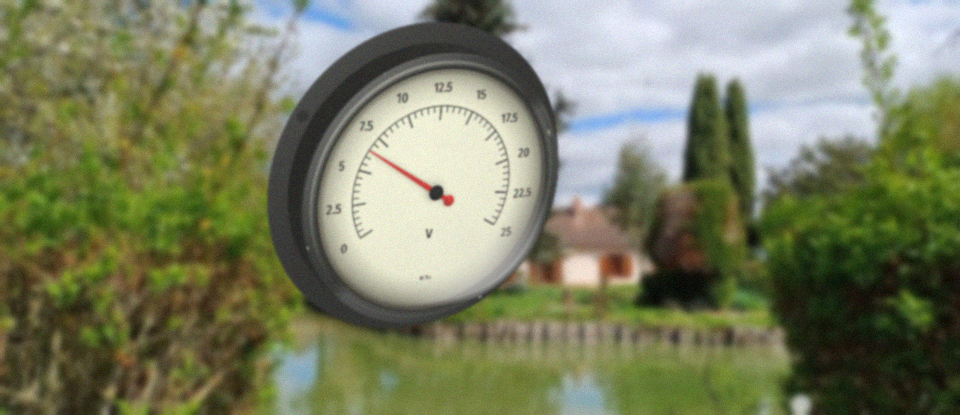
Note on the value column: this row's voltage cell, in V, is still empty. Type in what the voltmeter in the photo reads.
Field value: 6.5 V
